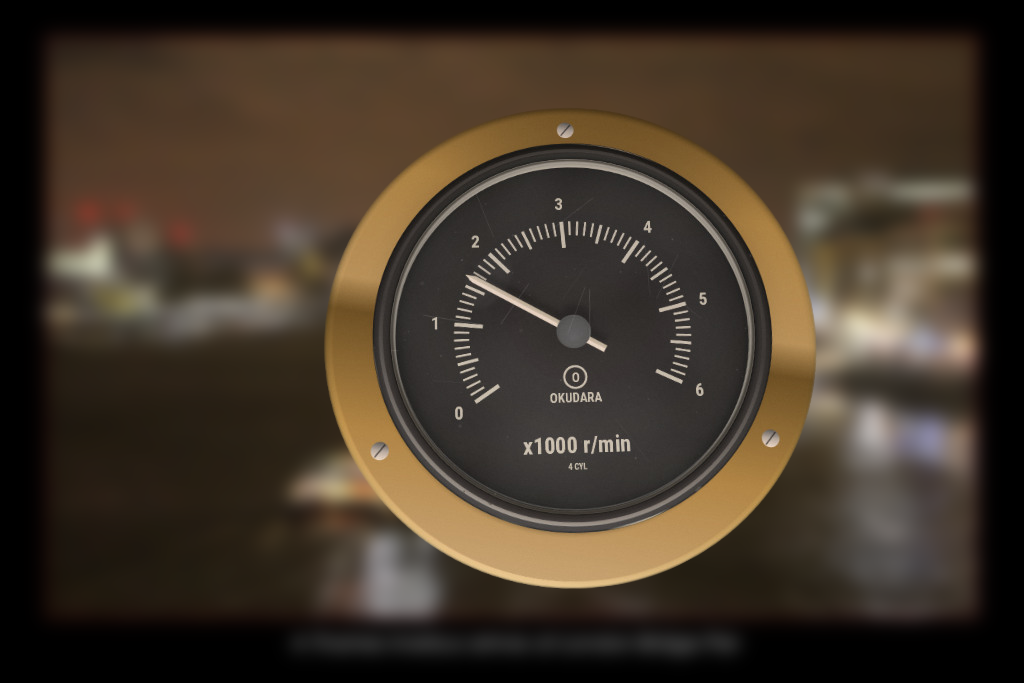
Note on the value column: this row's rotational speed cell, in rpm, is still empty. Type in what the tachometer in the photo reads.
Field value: 1600 rpm
